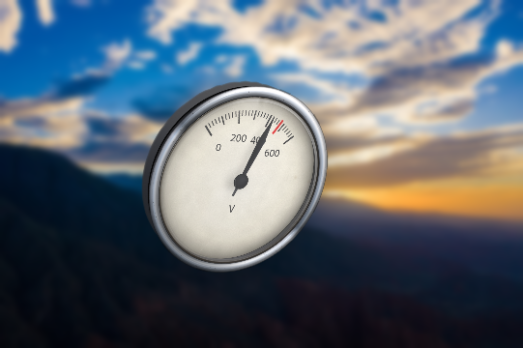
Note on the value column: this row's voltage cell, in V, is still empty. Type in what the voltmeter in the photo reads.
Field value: 400 V
